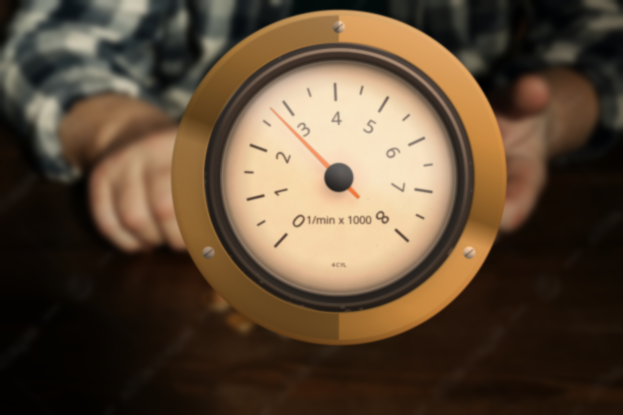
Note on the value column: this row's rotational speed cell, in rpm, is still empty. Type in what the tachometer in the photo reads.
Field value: 2750 rpm
